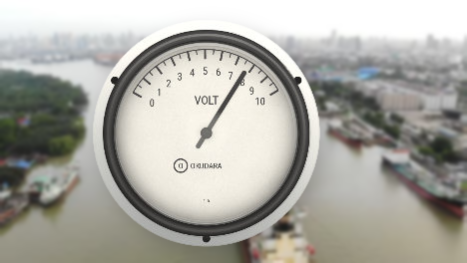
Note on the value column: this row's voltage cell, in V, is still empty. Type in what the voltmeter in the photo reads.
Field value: 7.75 V
